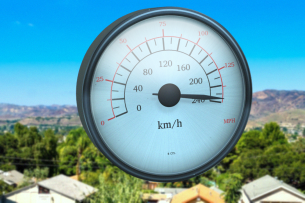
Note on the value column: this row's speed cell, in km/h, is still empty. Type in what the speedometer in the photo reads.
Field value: 235 km/h
